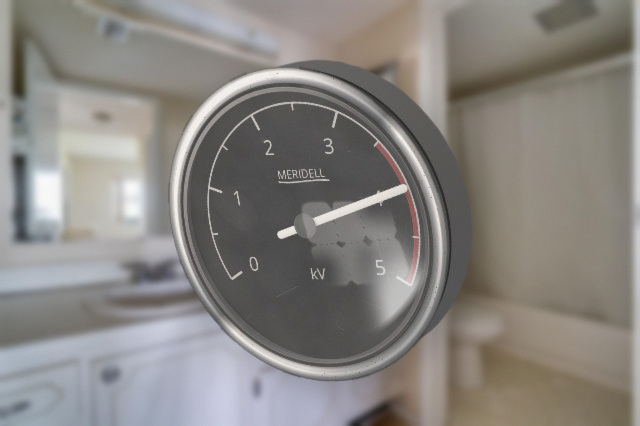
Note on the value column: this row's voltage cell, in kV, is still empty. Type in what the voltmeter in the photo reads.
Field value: 4 kV
